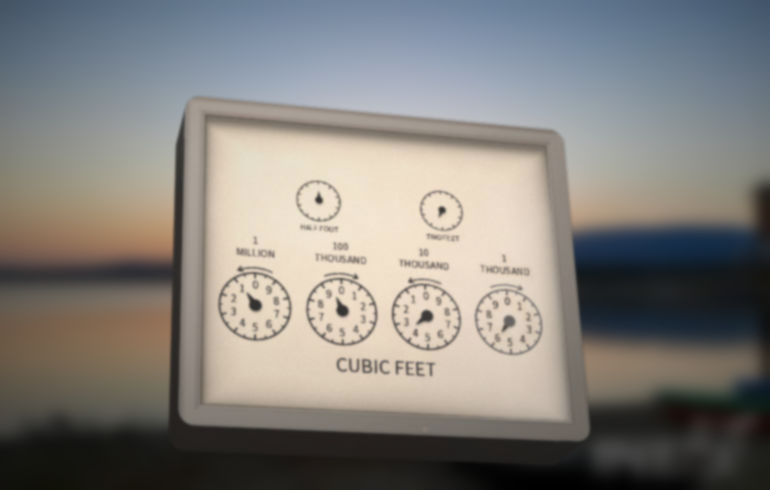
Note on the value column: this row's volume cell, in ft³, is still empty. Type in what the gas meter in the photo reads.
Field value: 93600 ft³
